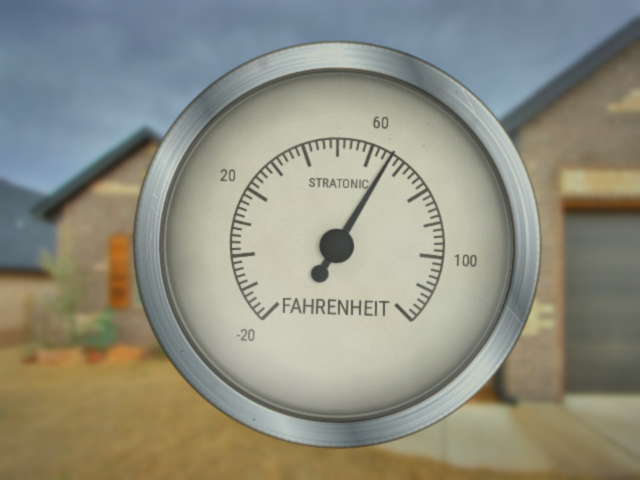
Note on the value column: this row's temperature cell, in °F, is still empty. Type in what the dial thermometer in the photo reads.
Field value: 66 °F
